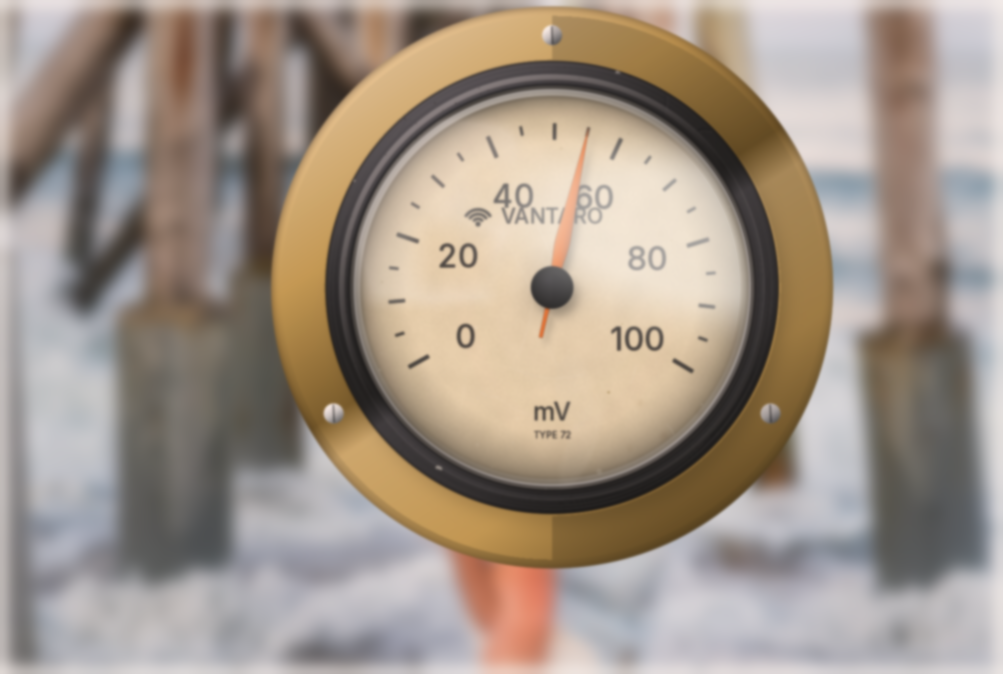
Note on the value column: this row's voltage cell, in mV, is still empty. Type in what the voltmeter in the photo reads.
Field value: 55 mV
